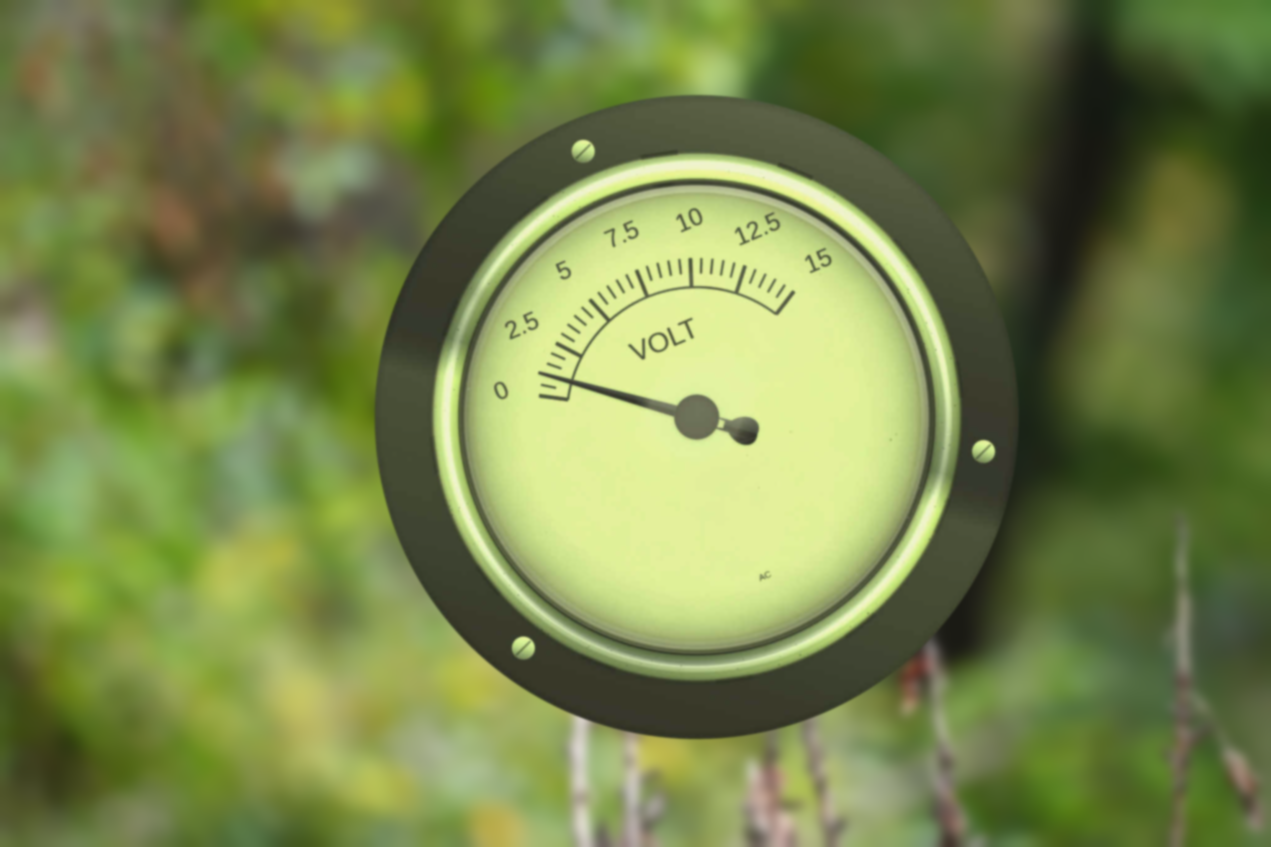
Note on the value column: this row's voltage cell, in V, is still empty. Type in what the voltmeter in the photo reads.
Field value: 1 V
